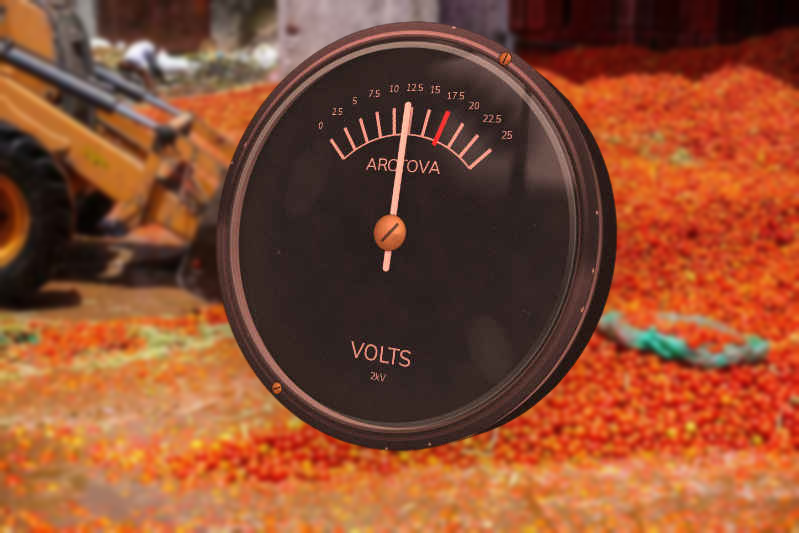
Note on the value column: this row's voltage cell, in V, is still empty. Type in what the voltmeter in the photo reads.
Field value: 12.5 V
